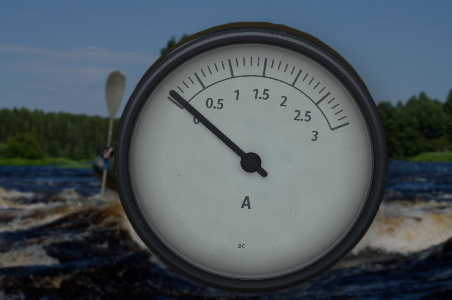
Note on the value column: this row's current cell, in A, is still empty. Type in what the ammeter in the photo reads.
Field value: 0.1 A
